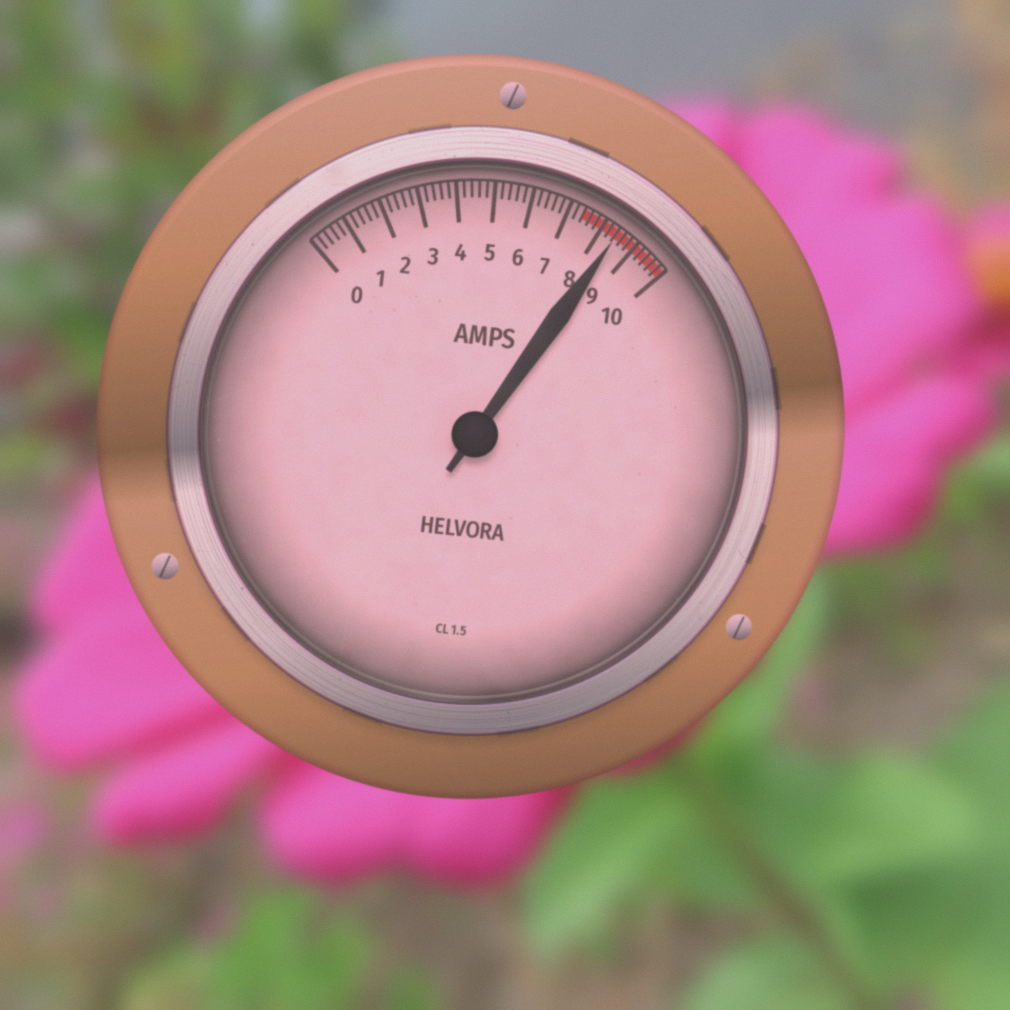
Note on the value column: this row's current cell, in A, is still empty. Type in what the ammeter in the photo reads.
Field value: 8.4 A
